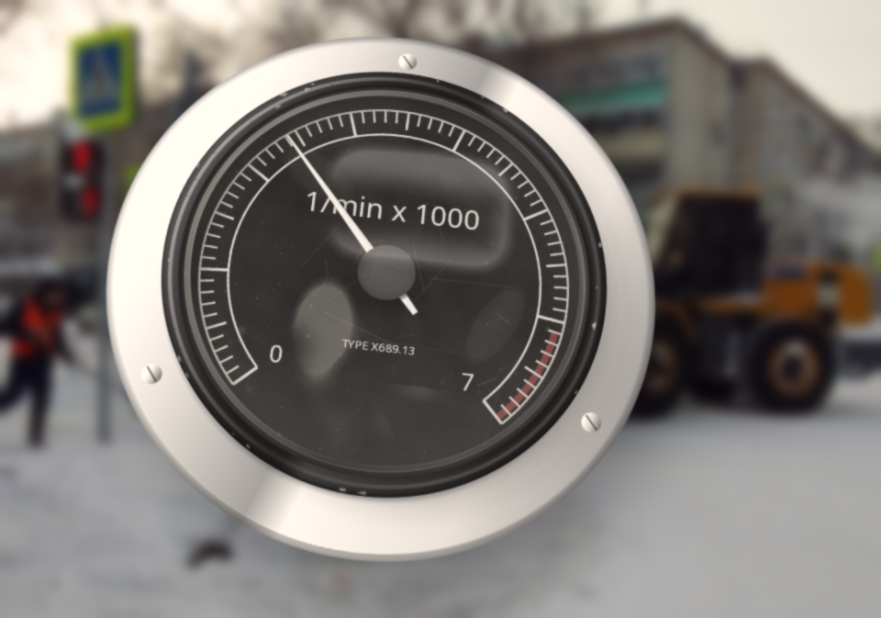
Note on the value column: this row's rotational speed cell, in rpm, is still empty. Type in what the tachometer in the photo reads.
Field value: 2400 rpm
